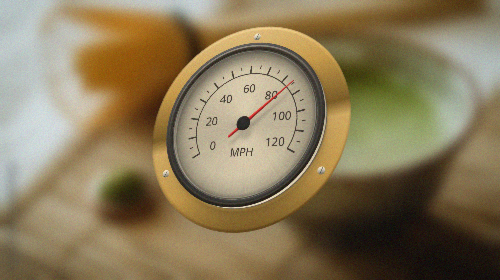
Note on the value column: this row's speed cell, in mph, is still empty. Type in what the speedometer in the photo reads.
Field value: 85 mph
